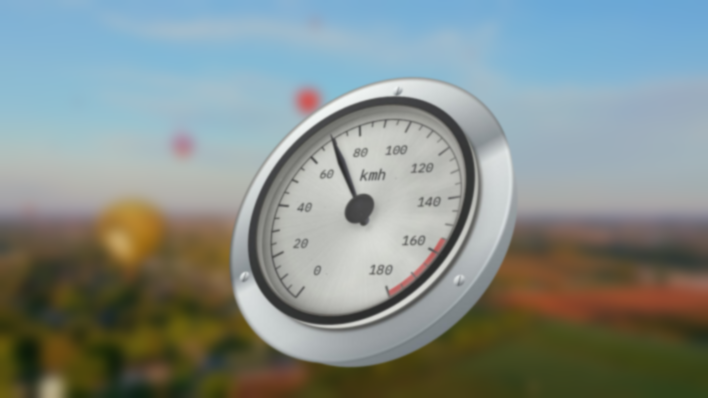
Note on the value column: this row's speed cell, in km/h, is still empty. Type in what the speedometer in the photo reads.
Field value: 70 km/h
